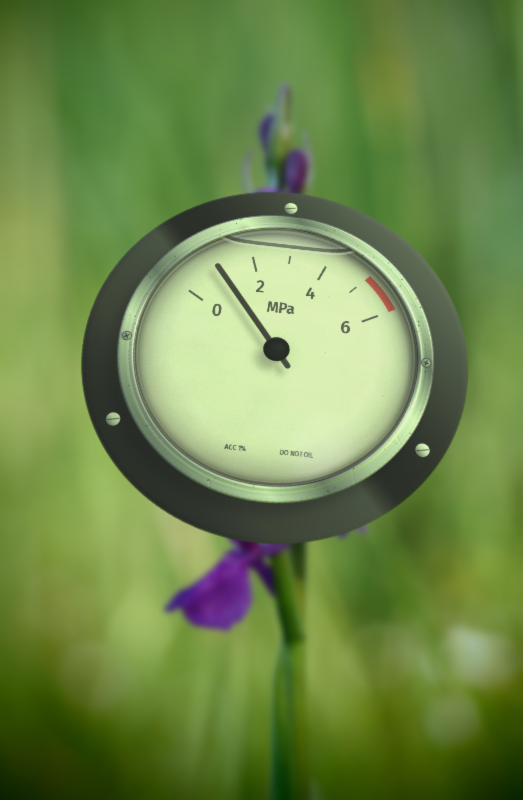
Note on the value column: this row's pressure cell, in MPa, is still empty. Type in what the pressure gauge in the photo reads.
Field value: 1 MPa
